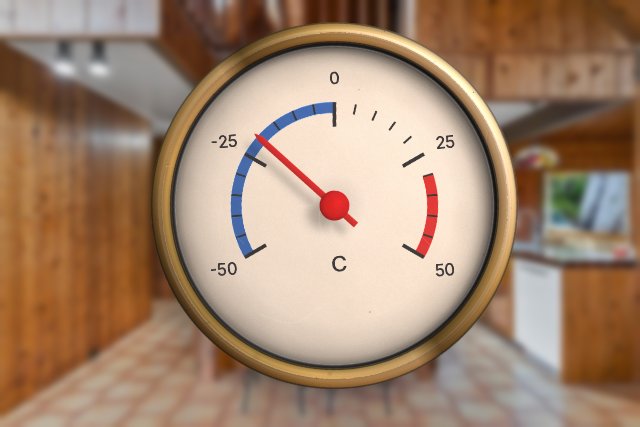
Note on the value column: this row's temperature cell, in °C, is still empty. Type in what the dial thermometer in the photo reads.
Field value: -20 °C
